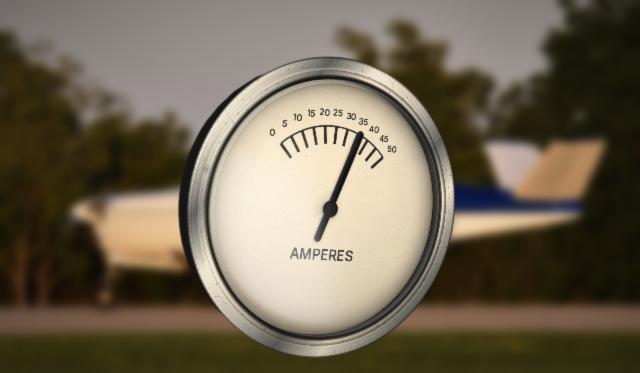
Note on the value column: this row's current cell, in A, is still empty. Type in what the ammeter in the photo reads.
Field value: 35 A
